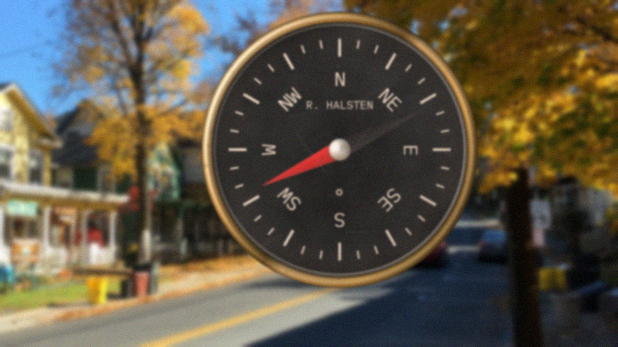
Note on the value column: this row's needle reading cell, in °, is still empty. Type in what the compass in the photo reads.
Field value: 245 °
